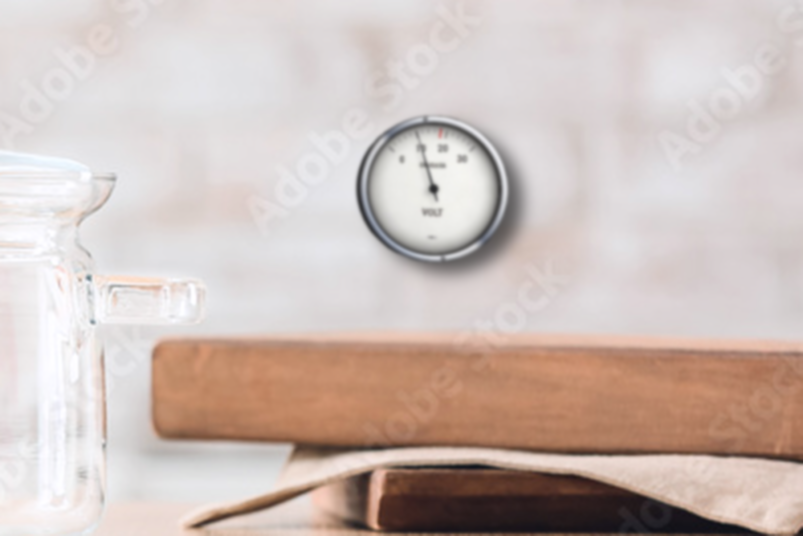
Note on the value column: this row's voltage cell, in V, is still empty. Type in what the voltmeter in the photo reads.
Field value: 10 V
